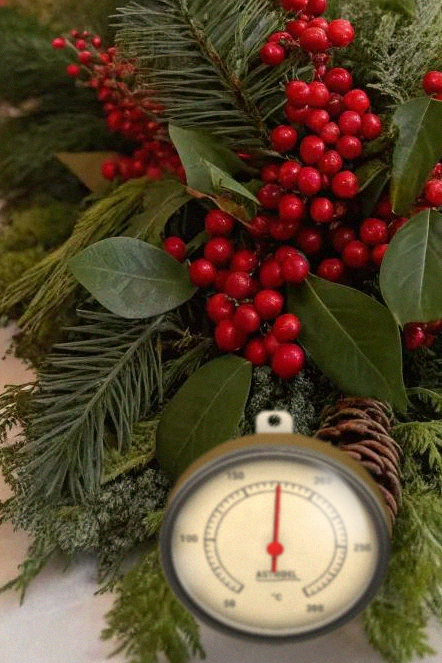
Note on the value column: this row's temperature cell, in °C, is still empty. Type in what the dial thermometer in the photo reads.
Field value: 175 °C
